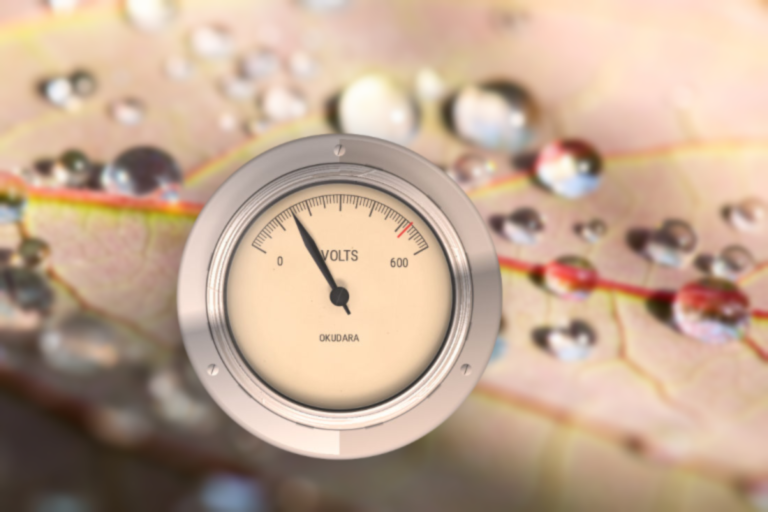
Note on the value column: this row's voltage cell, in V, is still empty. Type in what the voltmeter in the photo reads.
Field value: 150 V
